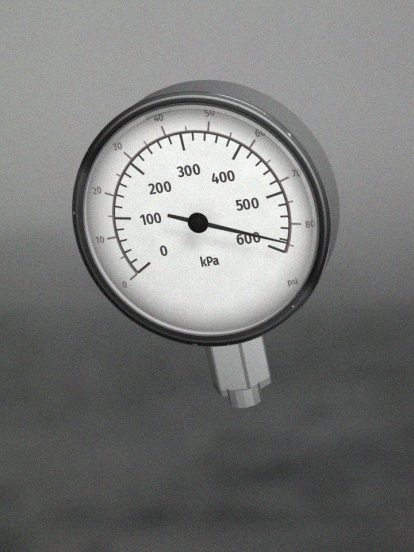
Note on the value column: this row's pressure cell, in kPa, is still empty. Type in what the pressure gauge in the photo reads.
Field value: 580 kPa
